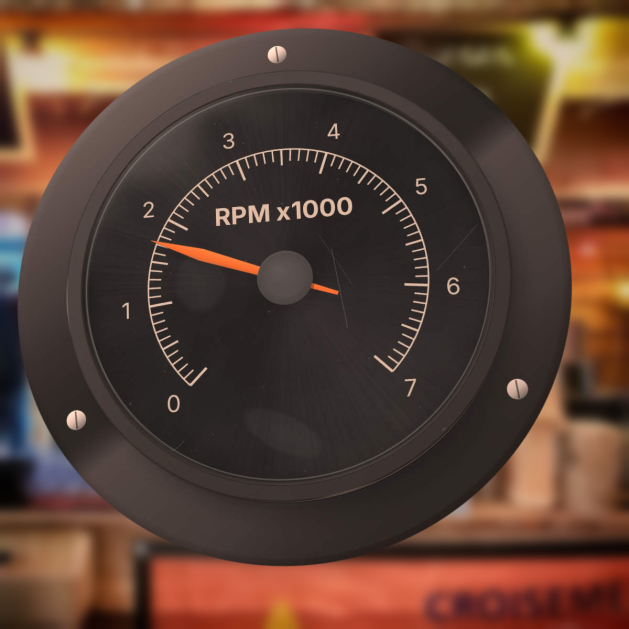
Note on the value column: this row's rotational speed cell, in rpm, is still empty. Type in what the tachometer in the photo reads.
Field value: 1700 rpm
